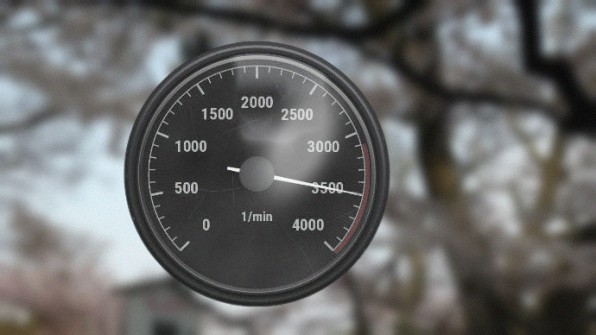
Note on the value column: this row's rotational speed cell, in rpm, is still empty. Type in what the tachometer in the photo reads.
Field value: 3500 rpm
